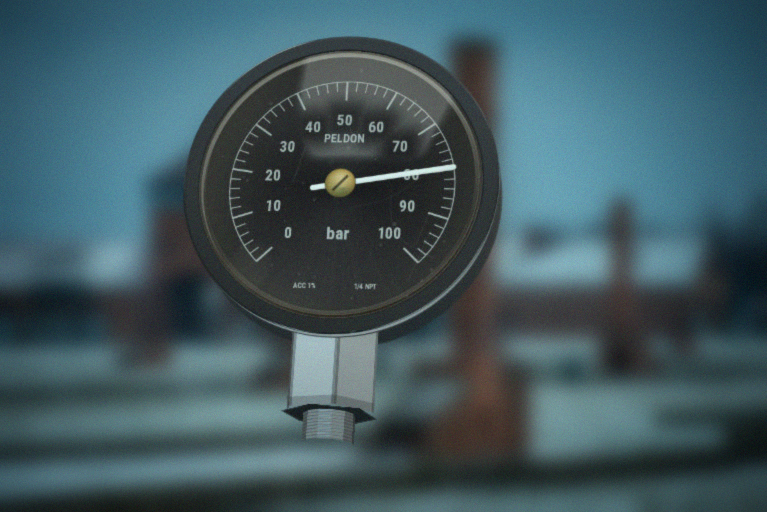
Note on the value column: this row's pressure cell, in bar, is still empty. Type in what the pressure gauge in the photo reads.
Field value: 80 bar
